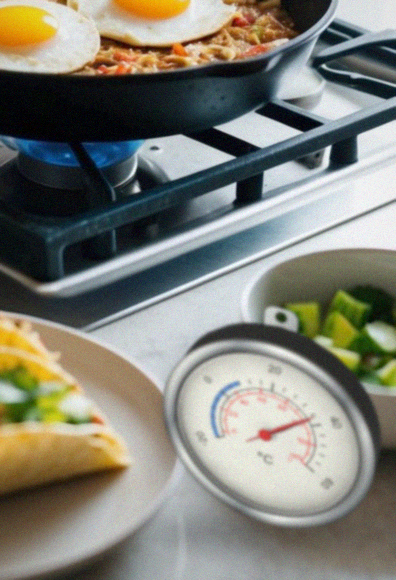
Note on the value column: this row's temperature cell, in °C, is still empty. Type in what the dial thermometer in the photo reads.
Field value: 36 °C
